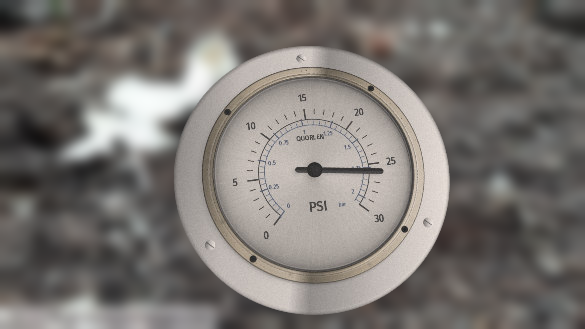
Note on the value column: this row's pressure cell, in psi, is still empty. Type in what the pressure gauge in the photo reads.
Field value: 26 psi
